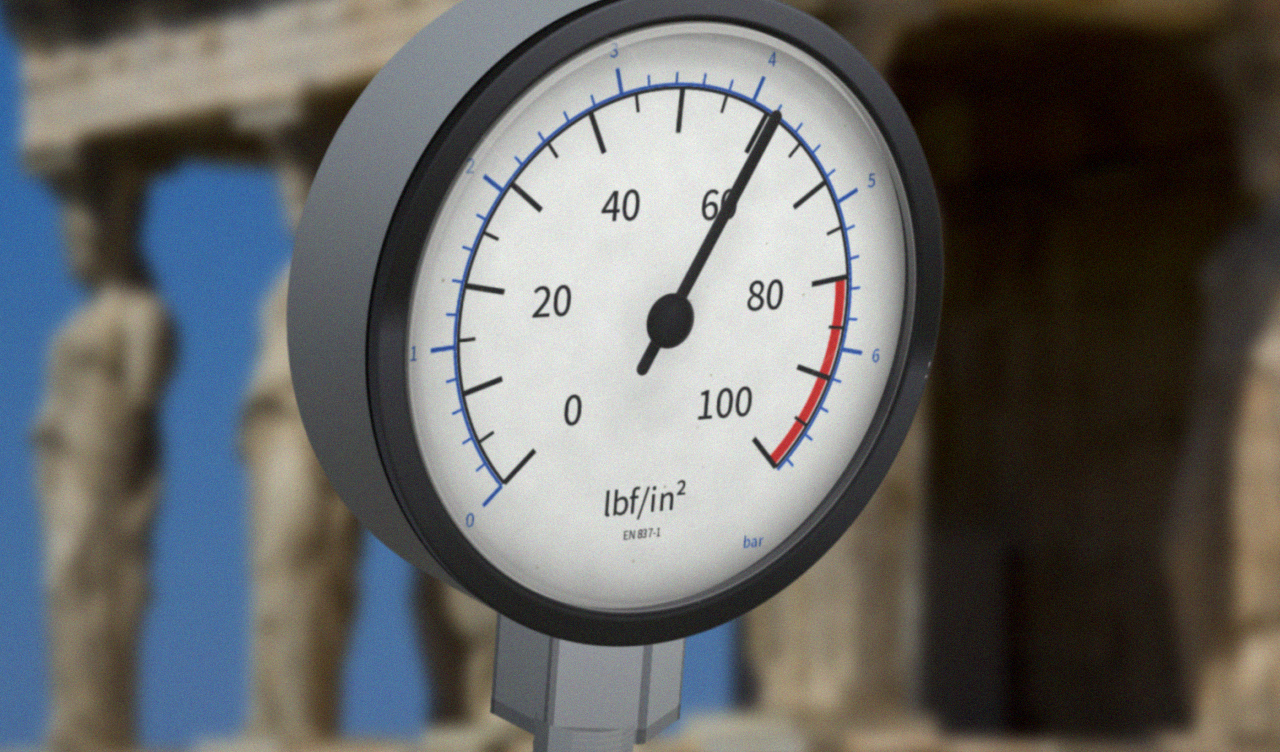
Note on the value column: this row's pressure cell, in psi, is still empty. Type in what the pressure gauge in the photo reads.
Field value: 60 psi
